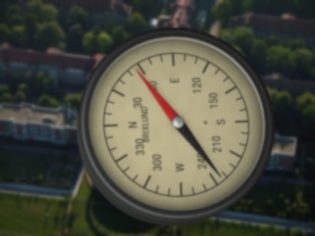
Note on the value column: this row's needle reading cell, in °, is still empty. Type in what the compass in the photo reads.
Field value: 55 °
